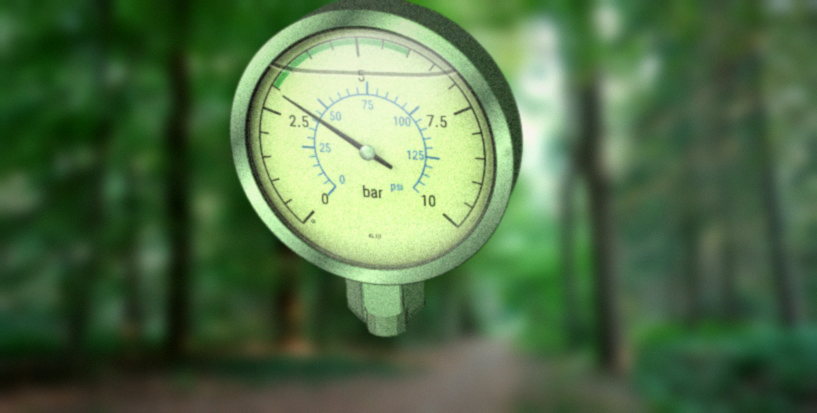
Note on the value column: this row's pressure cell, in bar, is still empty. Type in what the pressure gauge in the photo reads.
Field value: 3 bar
